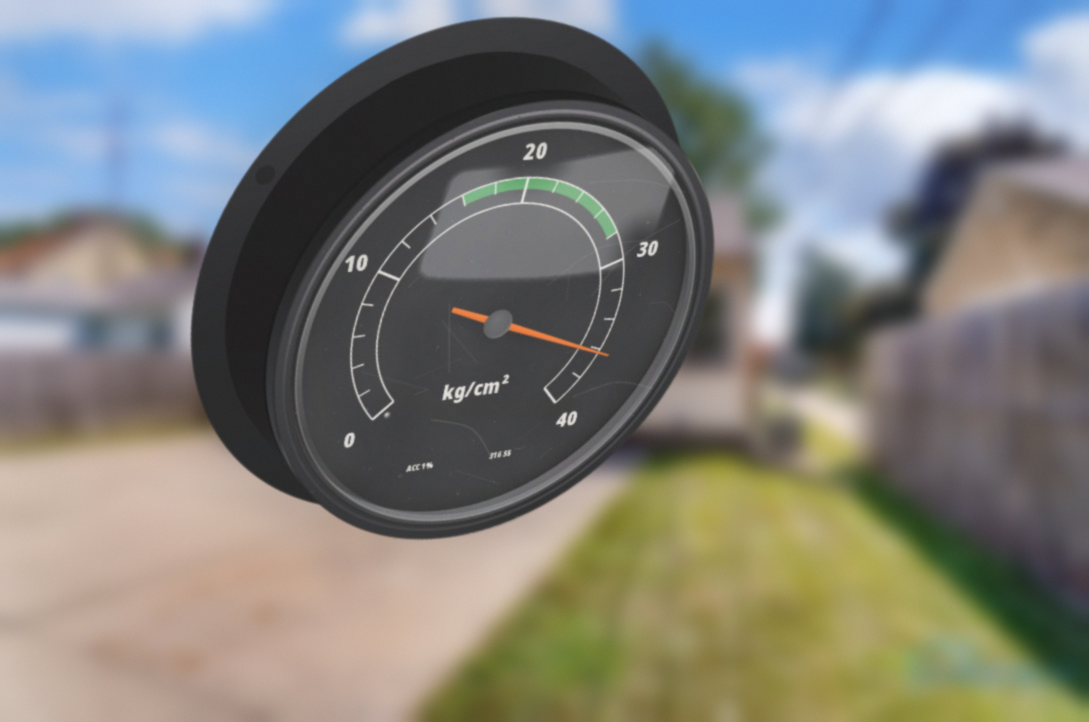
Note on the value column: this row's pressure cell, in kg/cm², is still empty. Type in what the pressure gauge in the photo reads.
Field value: 36 kg/cm²
